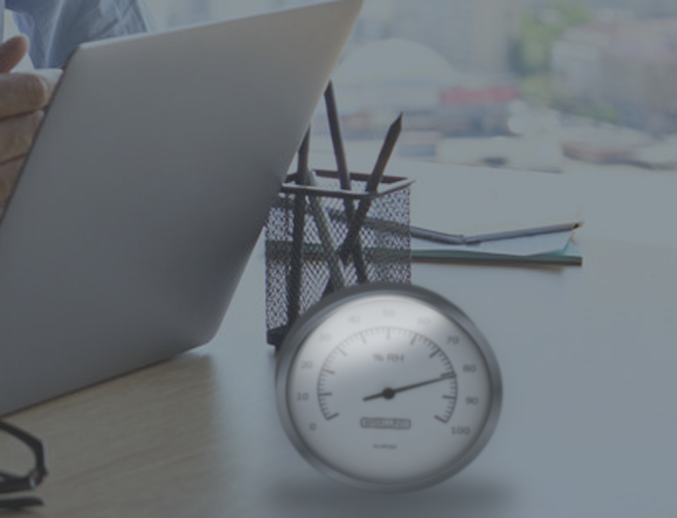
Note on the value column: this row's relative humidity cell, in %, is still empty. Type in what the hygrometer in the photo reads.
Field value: 80 %
